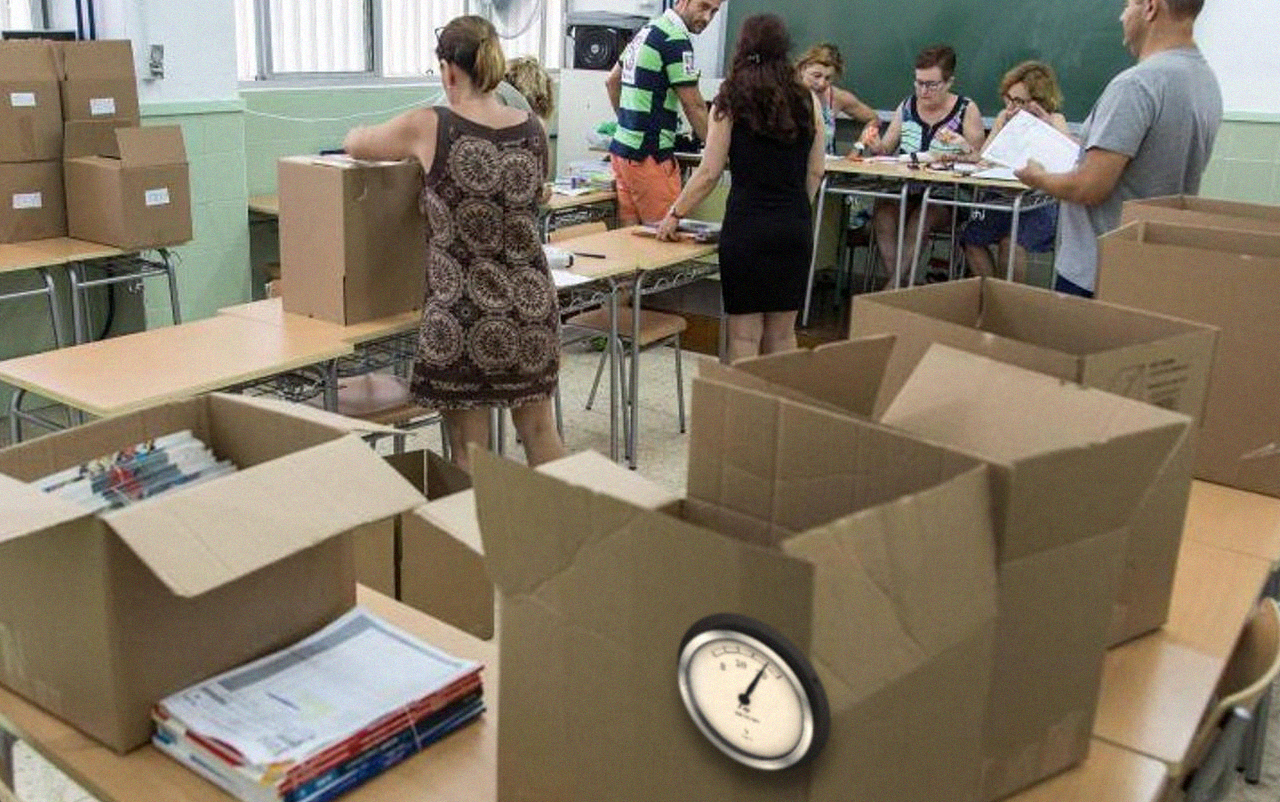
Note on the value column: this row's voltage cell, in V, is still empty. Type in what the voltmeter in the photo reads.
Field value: 20 V
